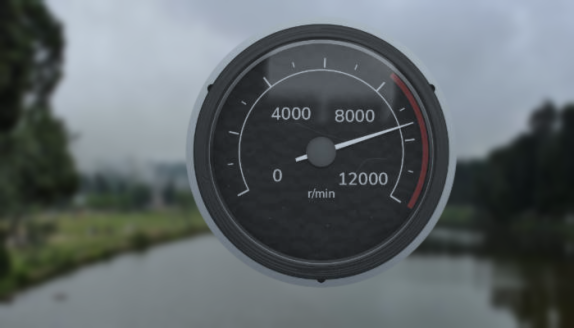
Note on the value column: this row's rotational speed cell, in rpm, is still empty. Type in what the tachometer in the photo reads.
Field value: 9500 rpm
